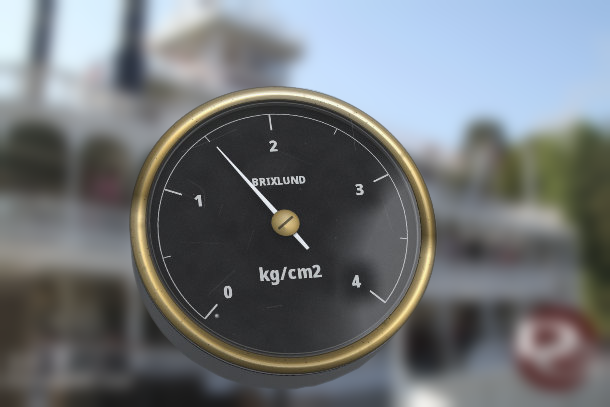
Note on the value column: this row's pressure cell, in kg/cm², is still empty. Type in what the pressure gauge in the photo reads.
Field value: 1.5 kg/cm²
